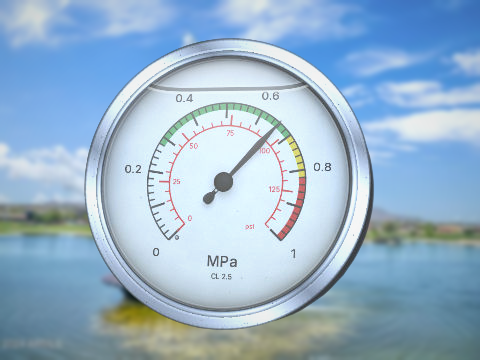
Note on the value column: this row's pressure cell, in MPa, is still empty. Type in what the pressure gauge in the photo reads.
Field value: 0.66 MPa
